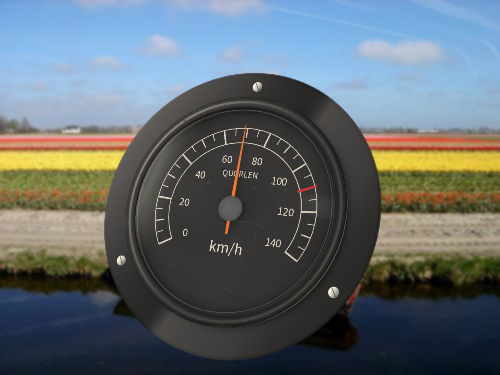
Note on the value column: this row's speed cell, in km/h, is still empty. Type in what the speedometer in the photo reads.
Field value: 70 km/h
